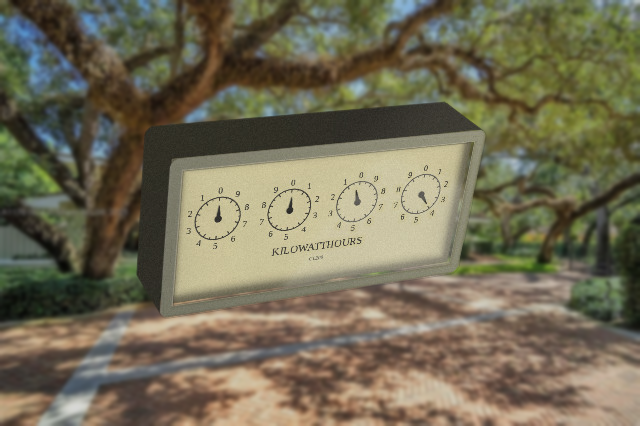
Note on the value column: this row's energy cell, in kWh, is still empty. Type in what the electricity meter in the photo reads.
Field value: 4 kWh
